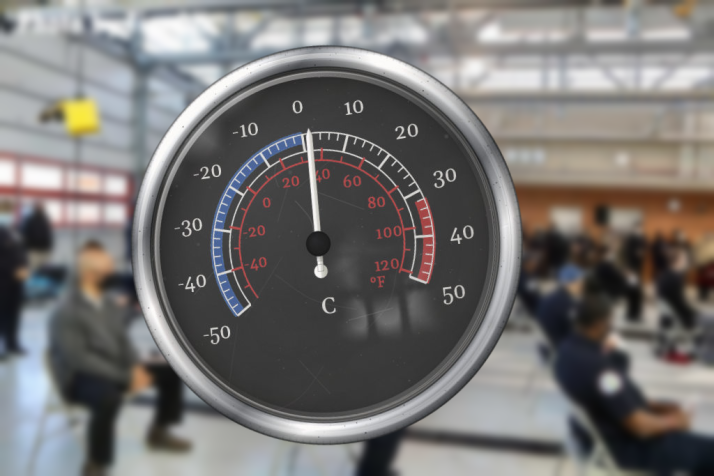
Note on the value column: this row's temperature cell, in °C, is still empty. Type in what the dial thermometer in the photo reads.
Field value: 2 °C
